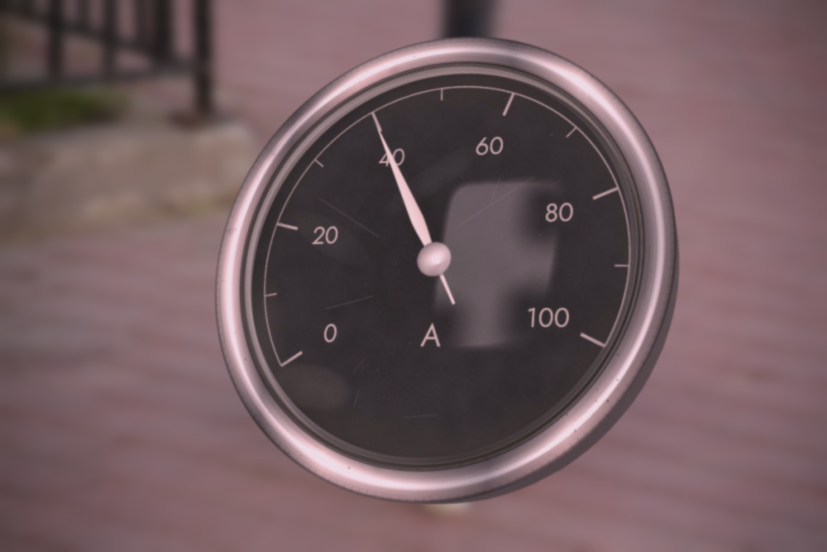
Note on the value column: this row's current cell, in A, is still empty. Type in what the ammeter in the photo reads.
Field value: 40 A
